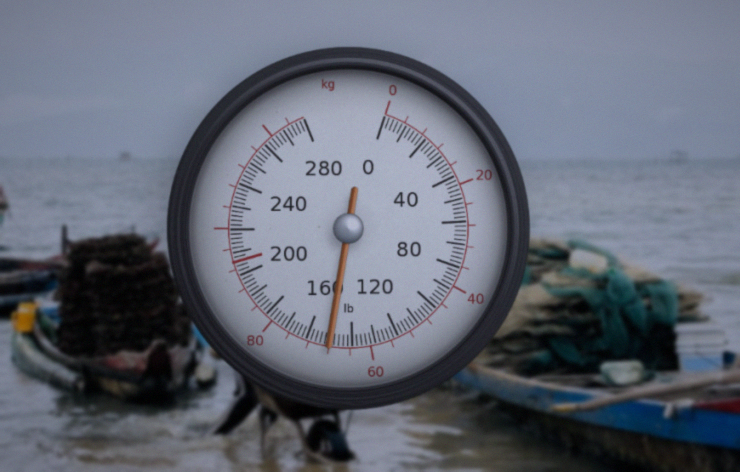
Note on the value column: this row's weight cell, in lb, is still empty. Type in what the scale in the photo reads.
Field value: 150 lb
